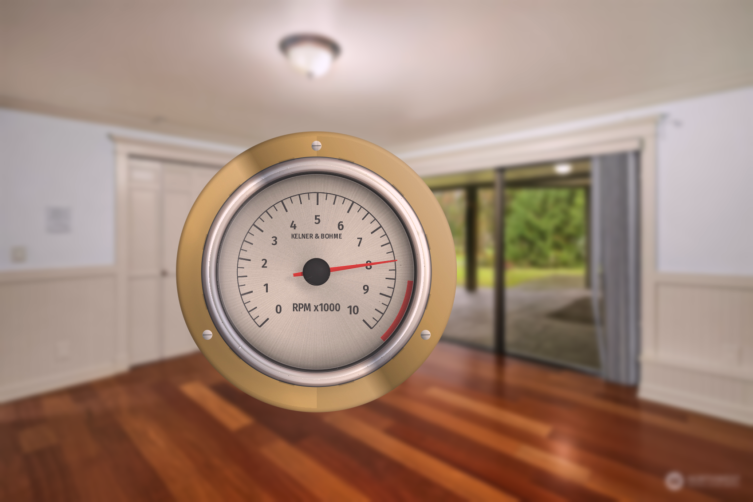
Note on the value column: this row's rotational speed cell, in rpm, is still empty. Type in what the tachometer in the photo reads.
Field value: 8000 rpm
